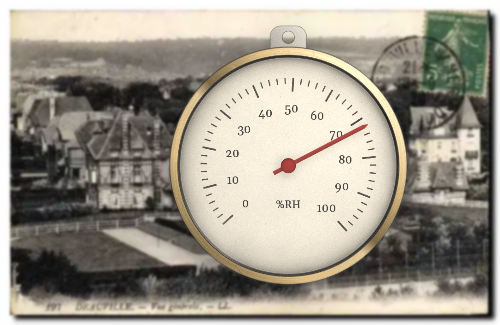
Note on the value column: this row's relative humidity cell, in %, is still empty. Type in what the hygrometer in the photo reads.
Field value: 72 %
